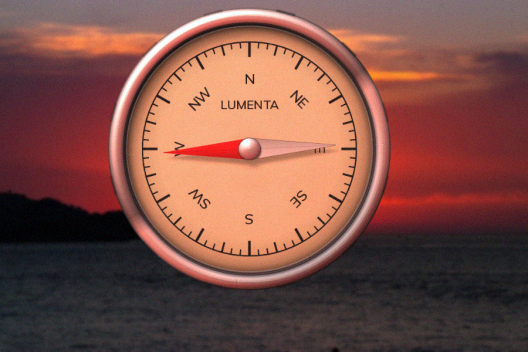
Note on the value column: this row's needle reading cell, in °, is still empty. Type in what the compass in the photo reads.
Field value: 267.5 °
